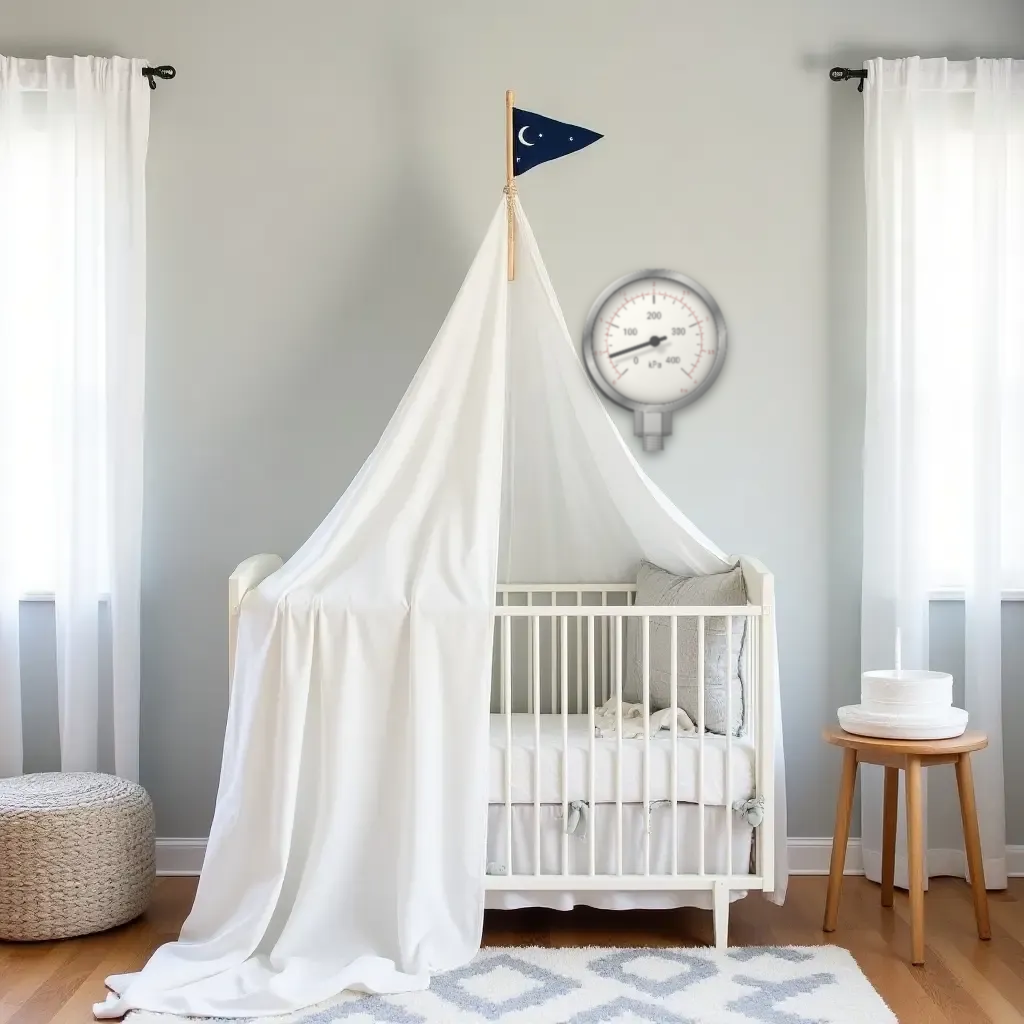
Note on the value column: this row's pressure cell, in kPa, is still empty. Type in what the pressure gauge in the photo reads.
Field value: 40 kPa
